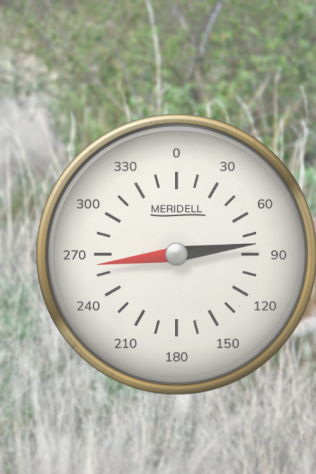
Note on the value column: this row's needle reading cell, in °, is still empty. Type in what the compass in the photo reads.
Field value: 262.5 °
